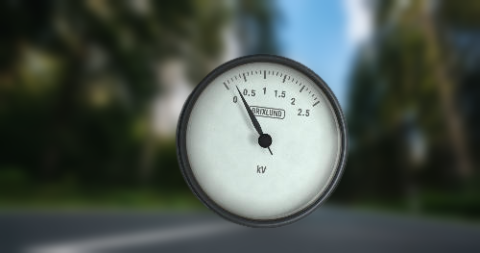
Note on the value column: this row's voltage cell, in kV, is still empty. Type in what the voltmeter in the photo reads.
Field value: 0.2 kV
